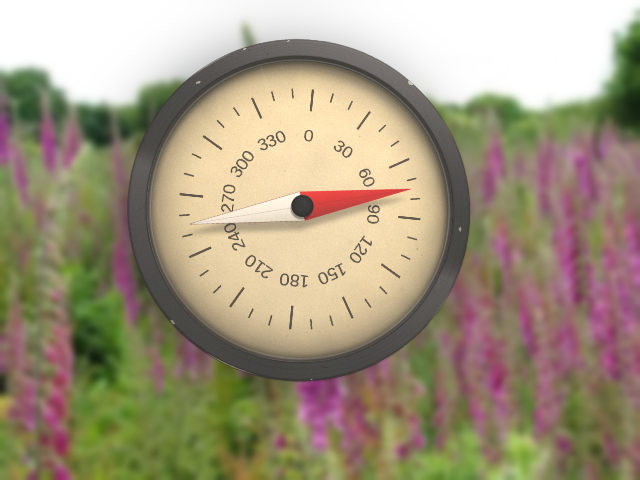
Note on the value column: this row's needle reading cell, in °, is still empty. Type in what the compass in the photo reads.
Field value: 75 °
